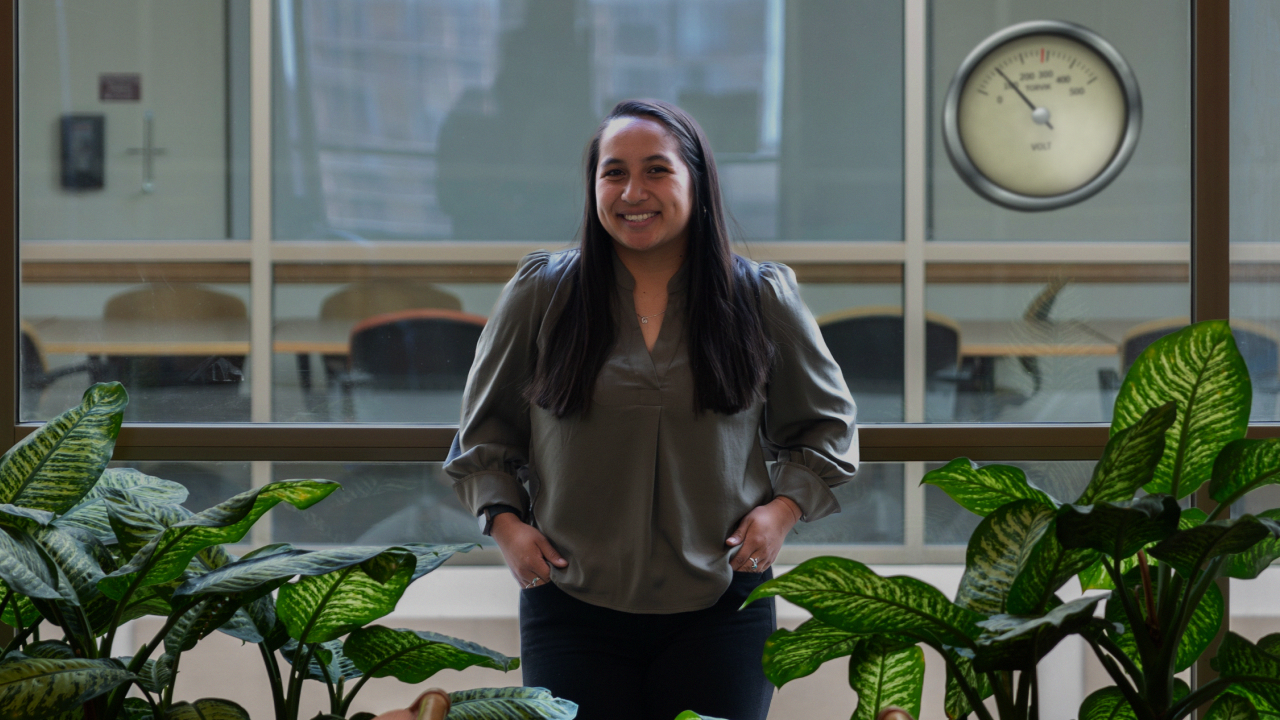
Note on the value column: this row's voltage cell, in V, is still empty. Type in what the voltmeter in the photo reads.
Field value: 100 V
